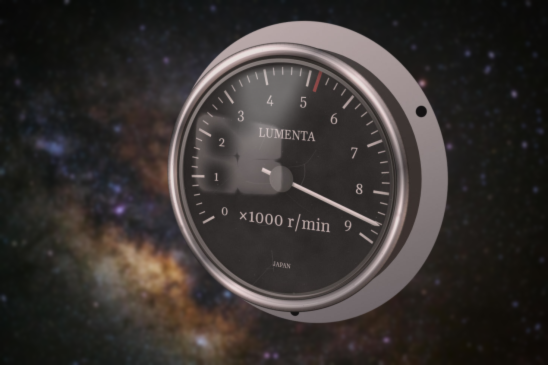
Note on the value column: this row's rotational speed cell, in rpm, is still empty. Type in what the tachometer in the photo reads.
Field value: 8600 rpm
